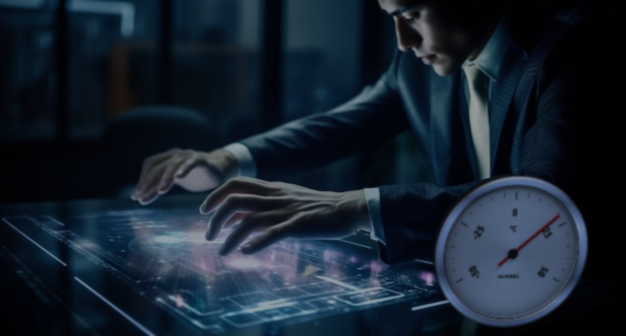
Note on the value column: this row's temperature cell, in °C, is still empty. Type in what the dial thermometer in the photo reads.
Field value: 20 °C
